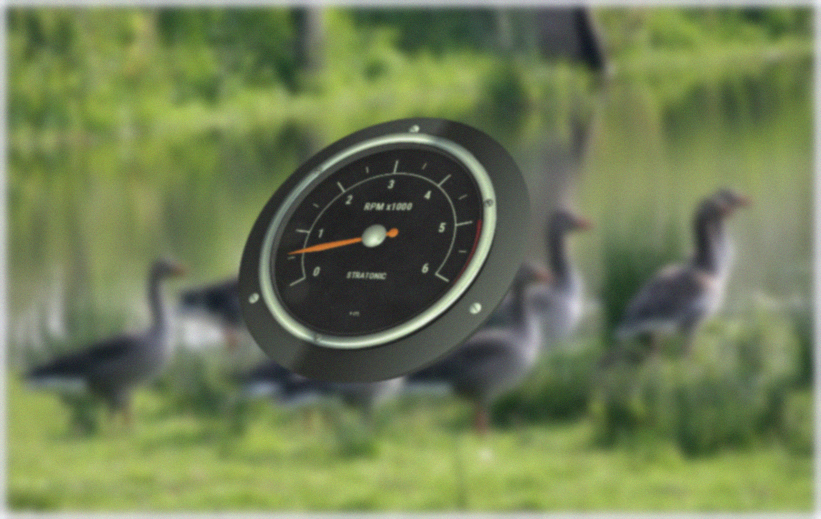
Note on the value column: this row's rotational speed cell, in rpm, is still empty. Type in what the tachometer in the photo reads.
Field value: 500 rpm
